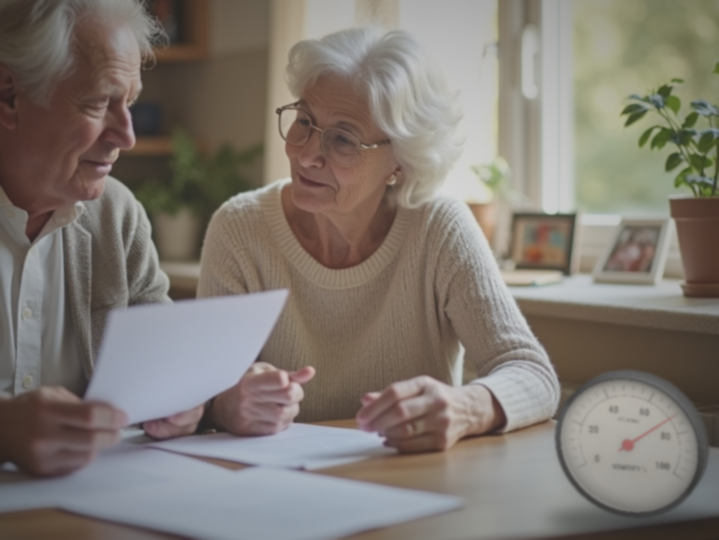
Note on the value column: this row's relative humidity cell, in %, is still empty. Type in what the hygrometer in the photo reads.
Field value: 72 %
